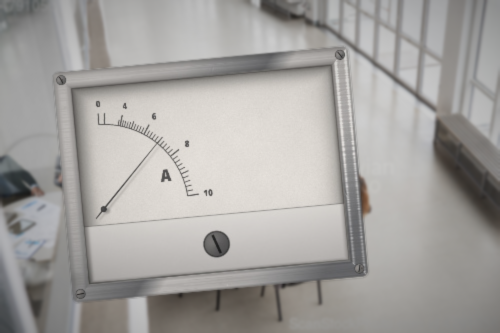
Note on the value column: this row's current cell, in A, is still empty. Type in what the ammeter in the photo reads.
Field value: 7 A
